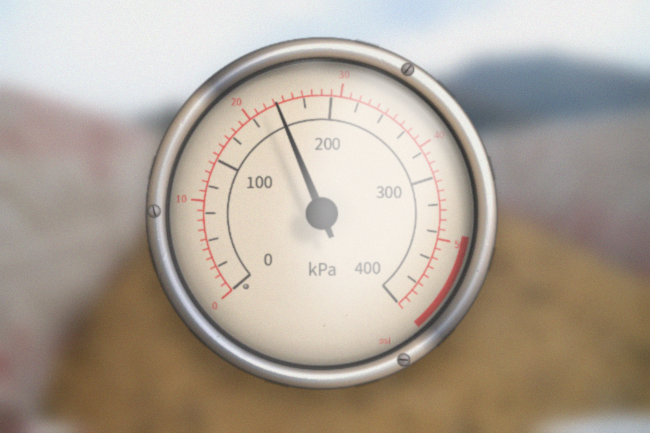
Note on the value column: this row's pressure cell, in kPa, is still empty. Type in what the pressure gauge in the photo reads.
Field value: 160 kPa
